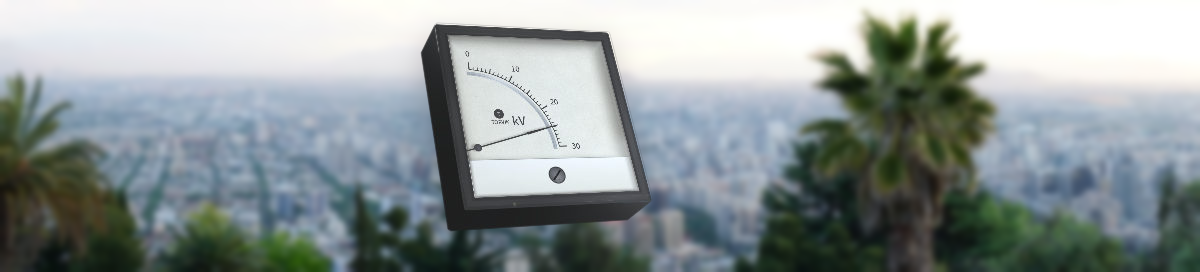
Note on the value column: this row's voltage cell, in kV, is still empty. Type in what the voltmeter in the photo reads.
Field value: 25 kV
